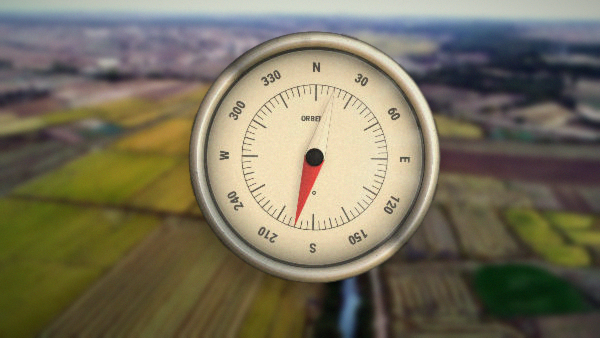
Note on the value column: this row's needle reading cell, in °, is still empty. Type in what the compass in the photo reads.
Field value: 195 °
